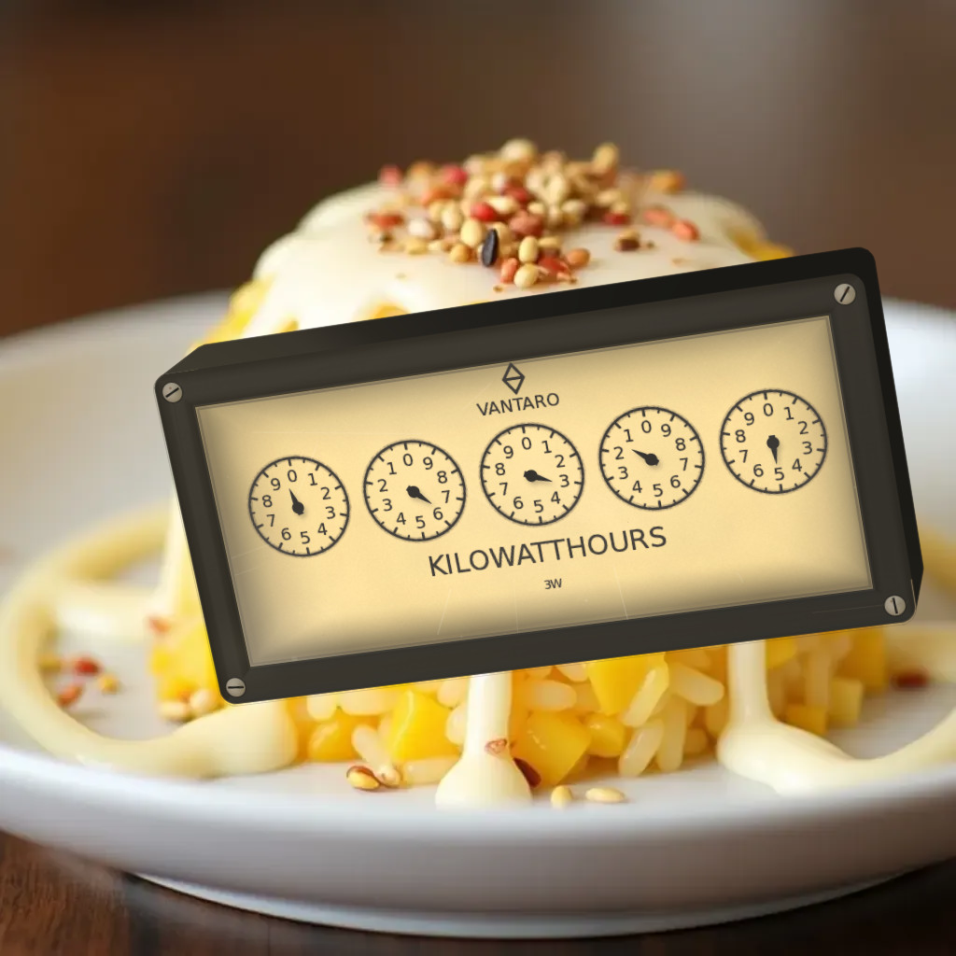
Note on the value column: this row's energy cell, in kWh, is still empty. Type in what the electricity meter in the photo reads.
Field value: 96315 kWh
